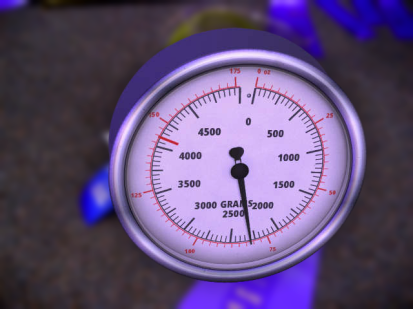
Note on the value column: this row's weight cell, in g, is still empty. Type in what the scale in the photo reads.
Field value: 2300 g
